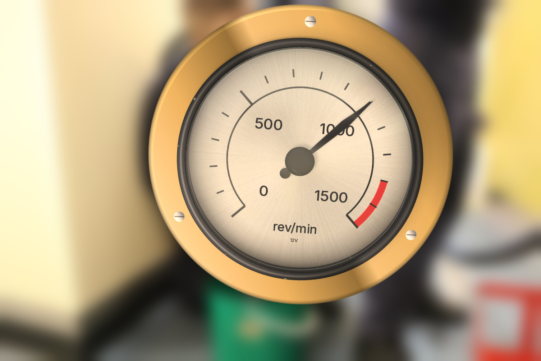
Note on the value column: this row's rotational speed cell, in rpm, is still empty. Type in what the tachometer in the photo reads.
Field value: 1000 rpm
